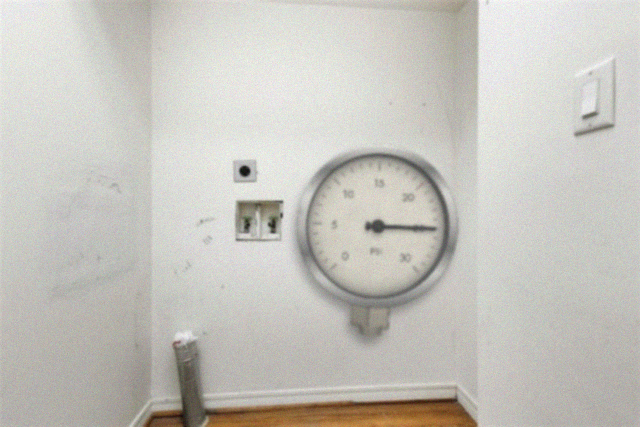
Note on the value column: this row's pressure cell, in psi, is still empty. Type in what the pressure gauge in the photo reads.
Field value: 25 psi
